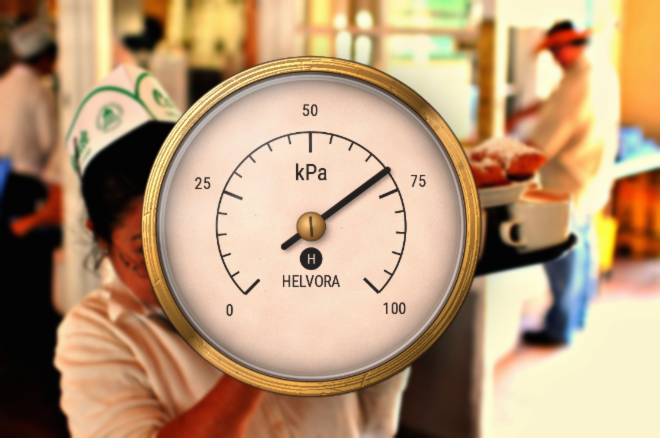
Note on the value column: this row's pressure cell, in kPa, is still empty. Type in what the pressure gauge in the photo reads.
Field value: 70 kPa
